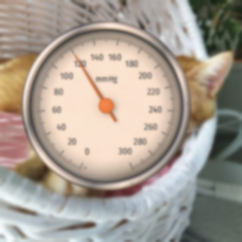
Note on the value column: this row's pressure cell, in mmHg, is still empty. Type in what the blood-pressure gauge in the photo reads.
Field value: 120 mmHg
